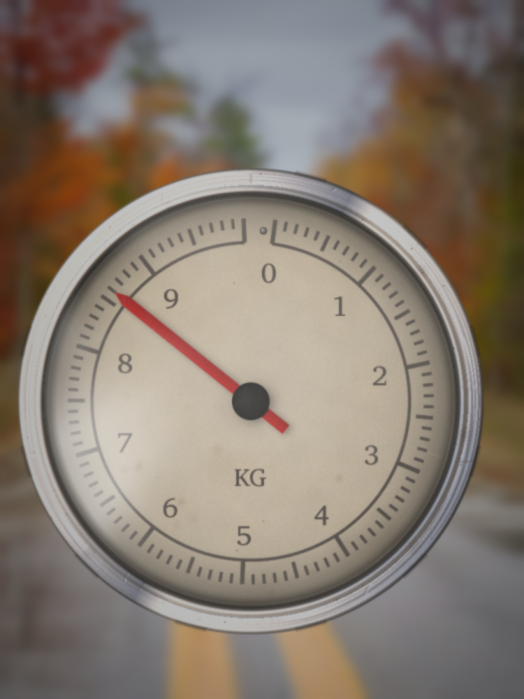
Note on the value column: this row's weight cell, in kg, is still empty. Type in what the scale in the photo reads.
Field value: 8.6 kg
